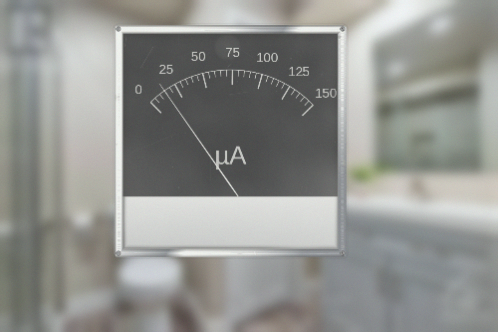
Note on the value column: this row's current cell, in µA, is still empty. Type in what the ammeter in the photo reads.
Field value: 15 µA
